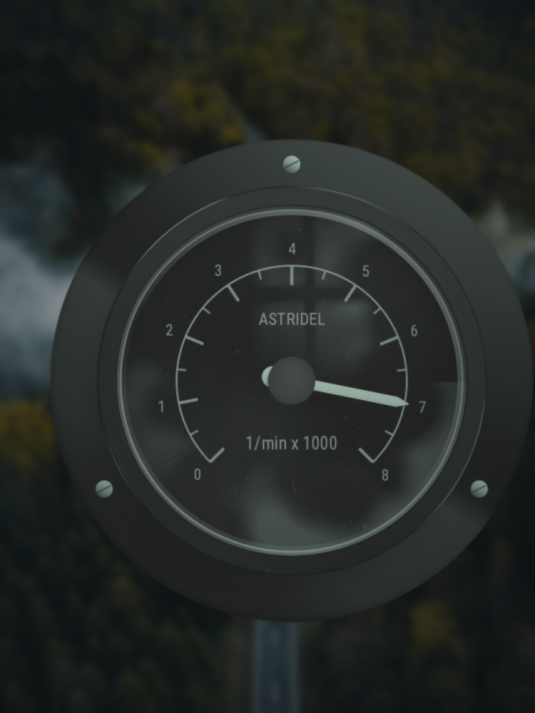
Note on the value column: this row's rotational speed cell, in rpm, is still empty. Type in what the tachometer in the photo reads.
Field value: 7000 rpm
